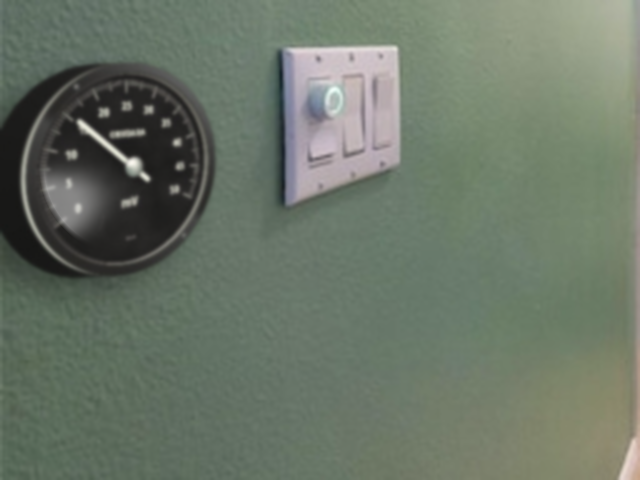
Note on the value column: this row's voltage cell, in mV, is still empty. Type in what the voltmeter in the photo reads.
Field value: 15 mV
